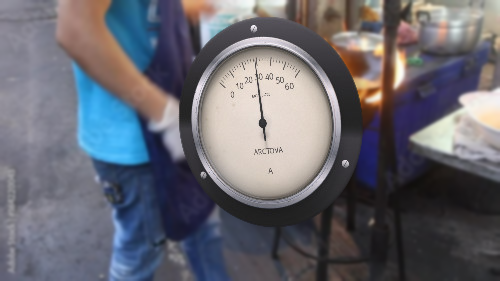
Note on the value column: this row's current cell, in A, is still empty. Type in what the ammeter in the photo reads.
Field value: 30 A
